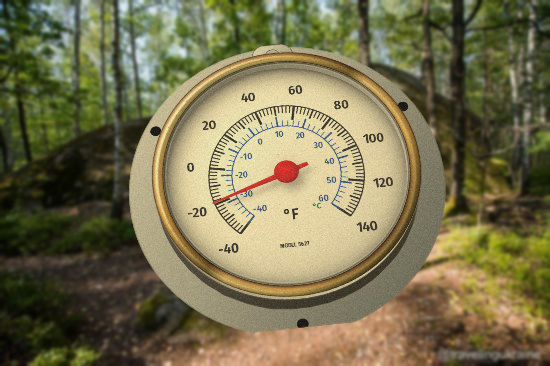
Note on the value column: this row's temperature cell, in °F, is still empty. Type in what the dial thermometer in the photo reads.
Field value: -20 °F
